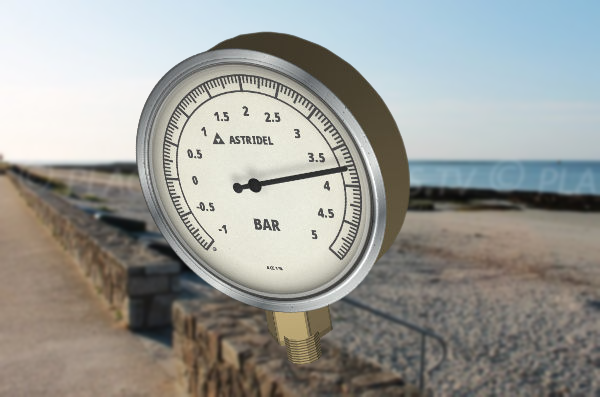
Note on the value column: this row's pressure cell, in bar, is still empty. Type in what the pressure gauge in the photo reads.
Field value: 3.75 bar
